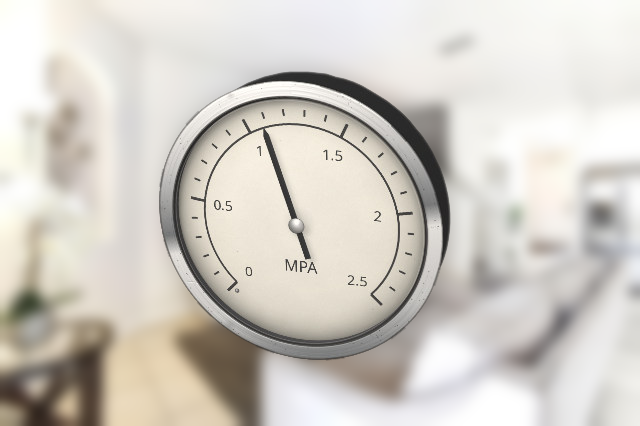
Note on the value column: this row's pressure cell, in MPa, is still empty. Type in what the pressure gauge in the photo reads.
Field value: 1.1 MPa
